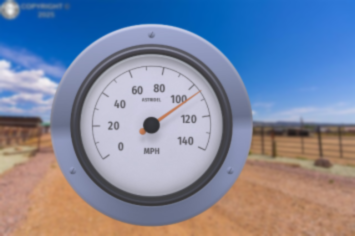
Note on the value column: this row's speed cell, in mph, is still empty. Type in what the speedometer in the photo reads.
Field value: 105 mph
